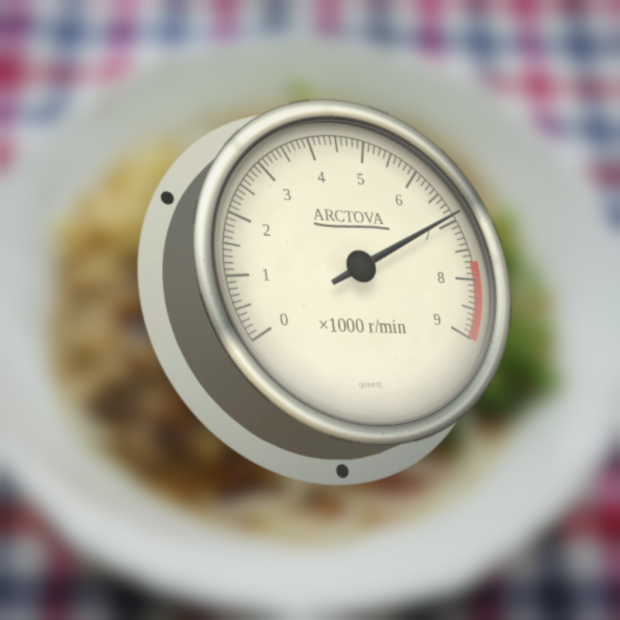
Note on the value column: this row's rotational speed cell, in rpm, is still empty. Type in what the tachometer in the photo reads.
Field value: 6900 rpm
